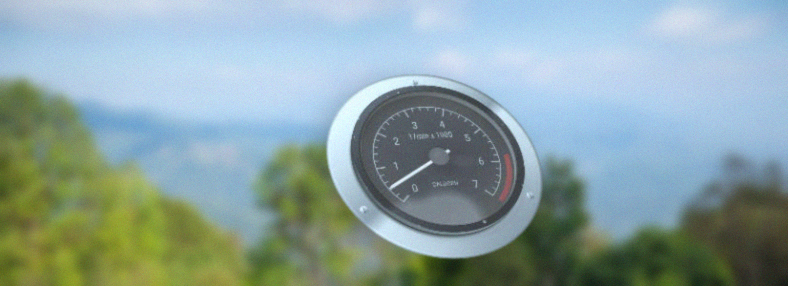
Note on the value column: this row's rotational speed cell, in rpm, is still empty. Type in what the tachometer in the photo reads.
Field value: 400 rpm
